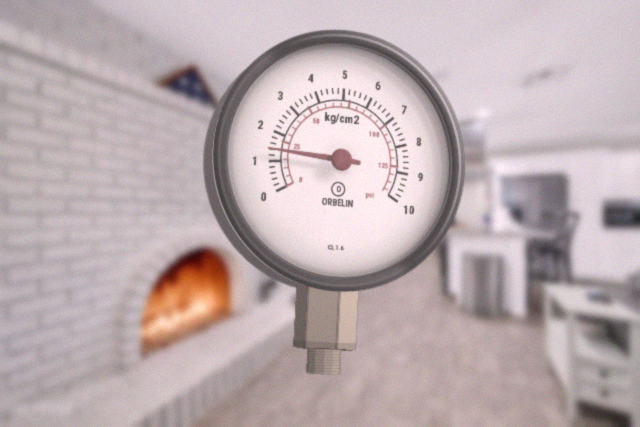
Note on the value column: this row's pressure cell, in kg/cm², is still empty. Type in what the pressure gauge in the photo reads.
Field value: 1.4 kg/cm²
